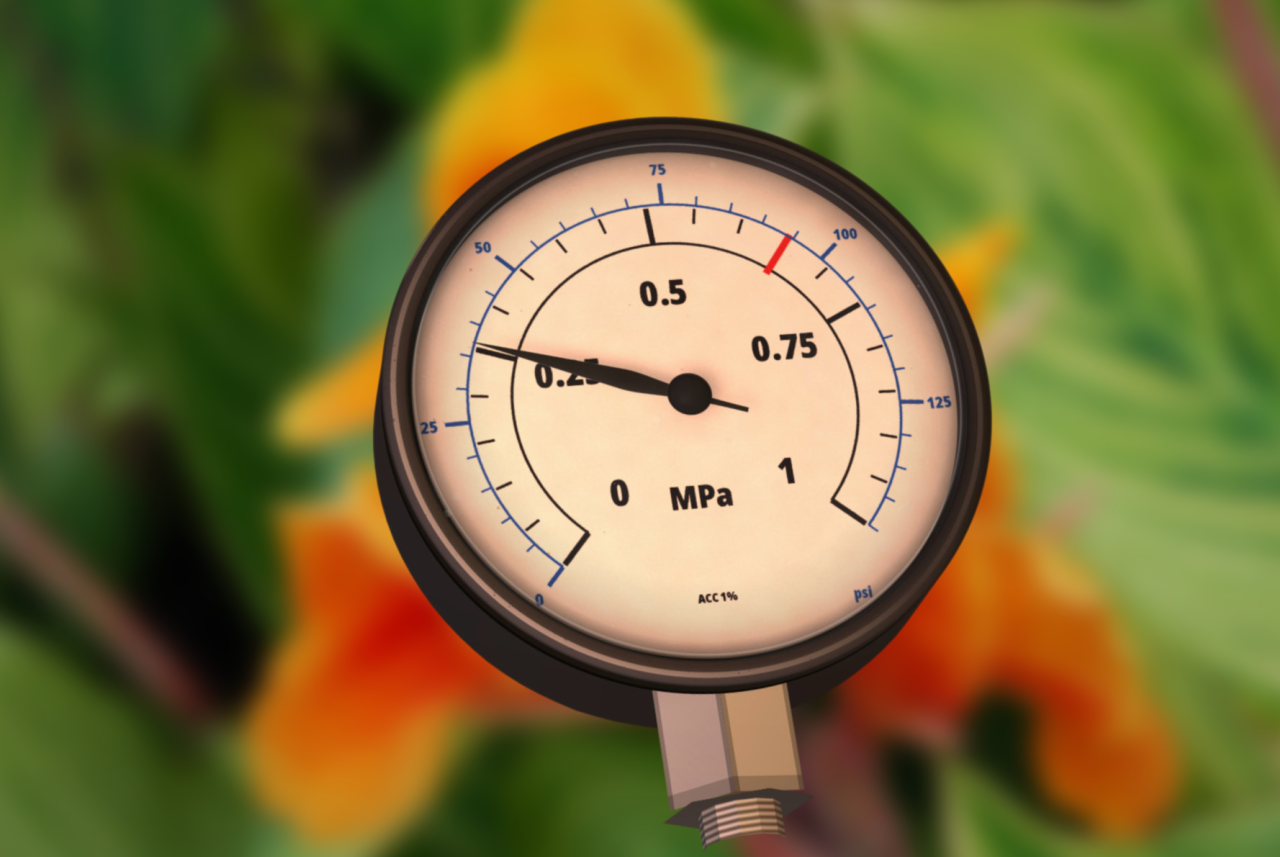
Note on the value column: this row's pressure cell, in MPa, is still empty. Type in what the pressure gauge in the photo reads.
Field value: 0.25 MPa
